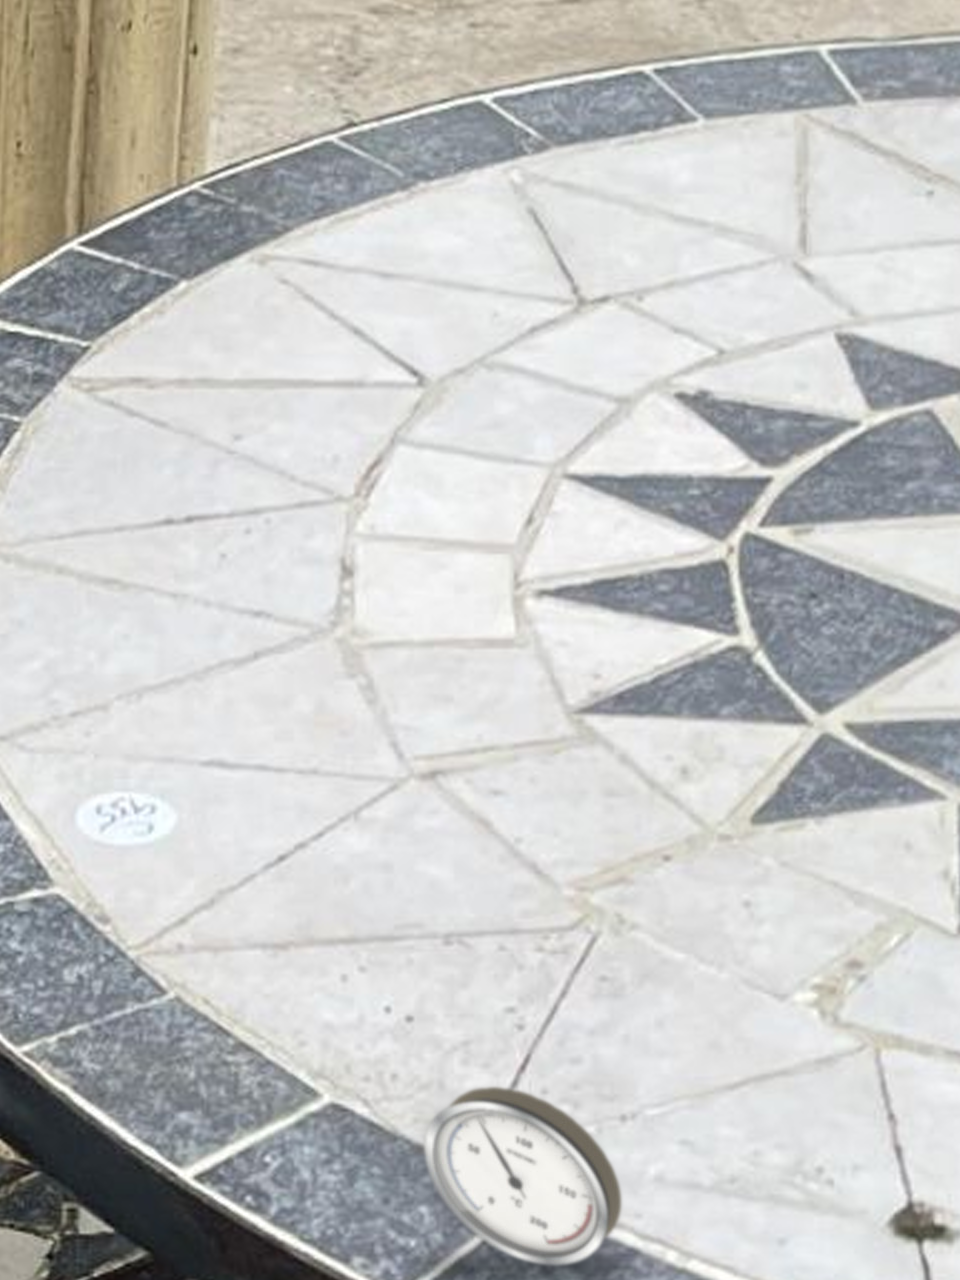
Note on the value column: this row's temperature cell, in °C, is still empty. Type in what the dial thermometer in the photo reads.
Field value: 75 °C
